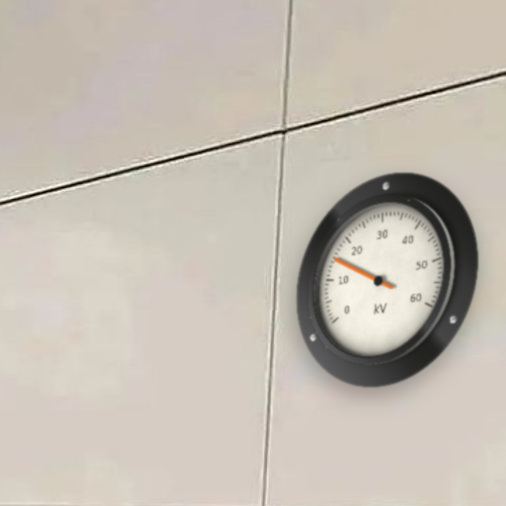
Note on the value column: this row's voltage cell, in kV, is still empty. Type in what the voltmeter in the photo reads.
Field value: 15 kV
